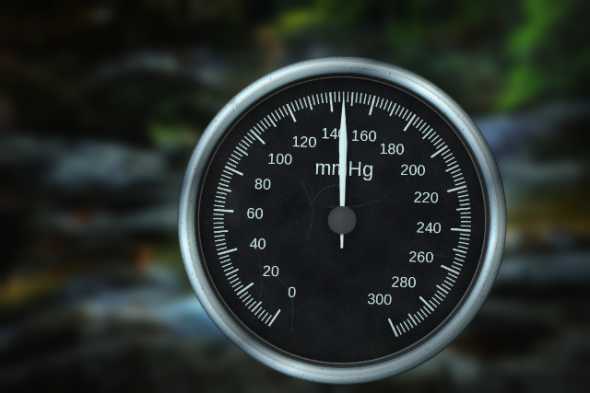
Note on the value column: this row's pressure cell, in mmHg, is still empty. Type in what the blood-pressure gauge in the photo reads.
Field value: 146 mmHg
